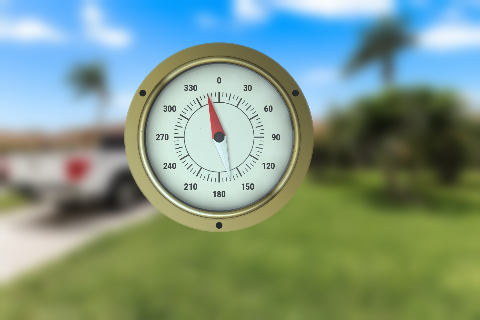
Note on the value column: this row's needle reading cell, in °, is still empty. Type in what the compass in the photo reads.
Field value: 345 °
